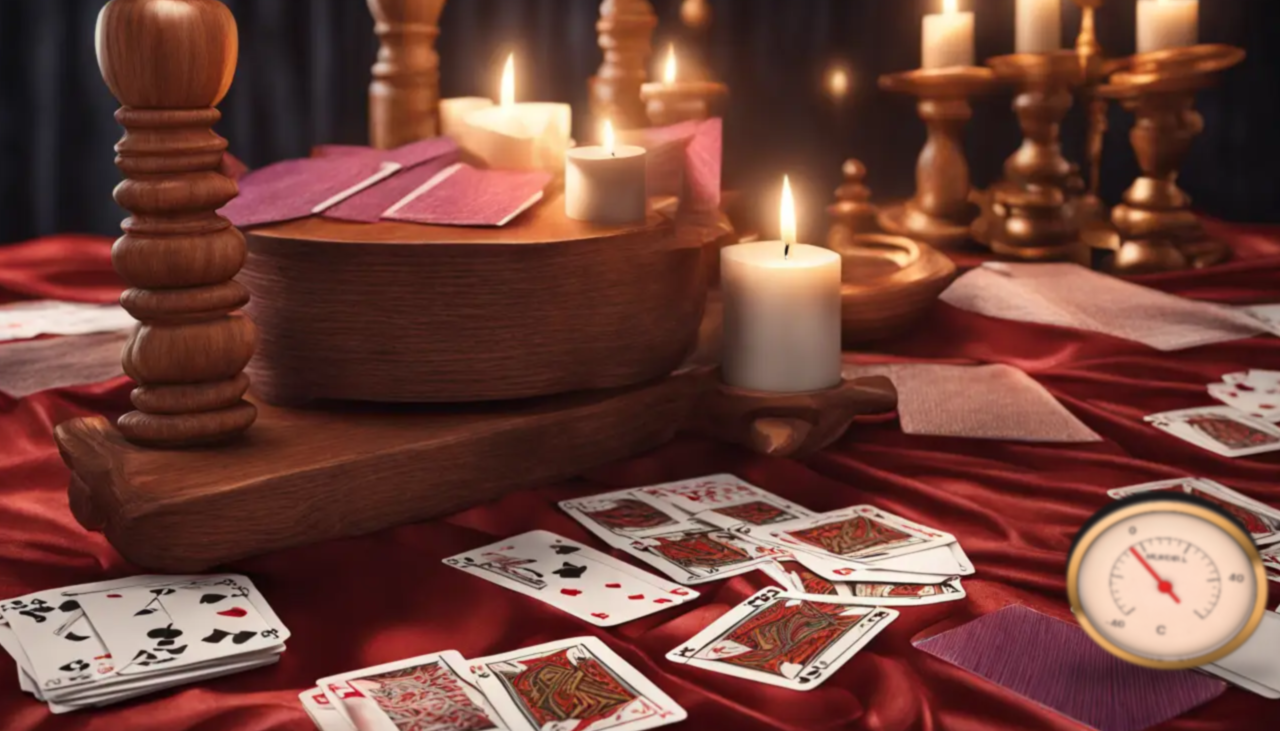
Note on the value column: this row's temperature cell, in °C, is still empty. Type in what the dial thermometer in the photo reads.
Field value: -4 °C
